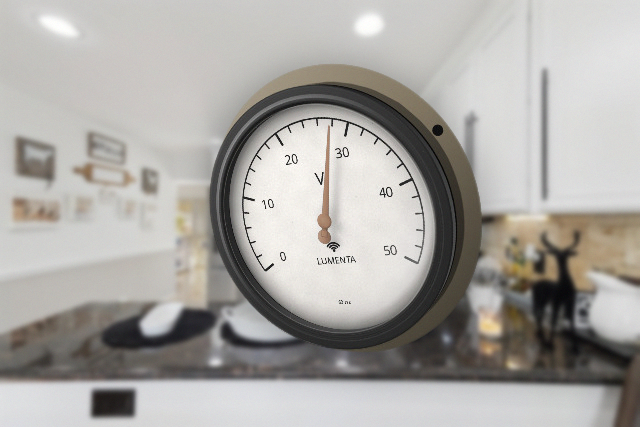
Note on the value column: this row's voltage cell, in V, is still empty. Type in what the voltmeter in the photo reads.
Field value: 28 V
